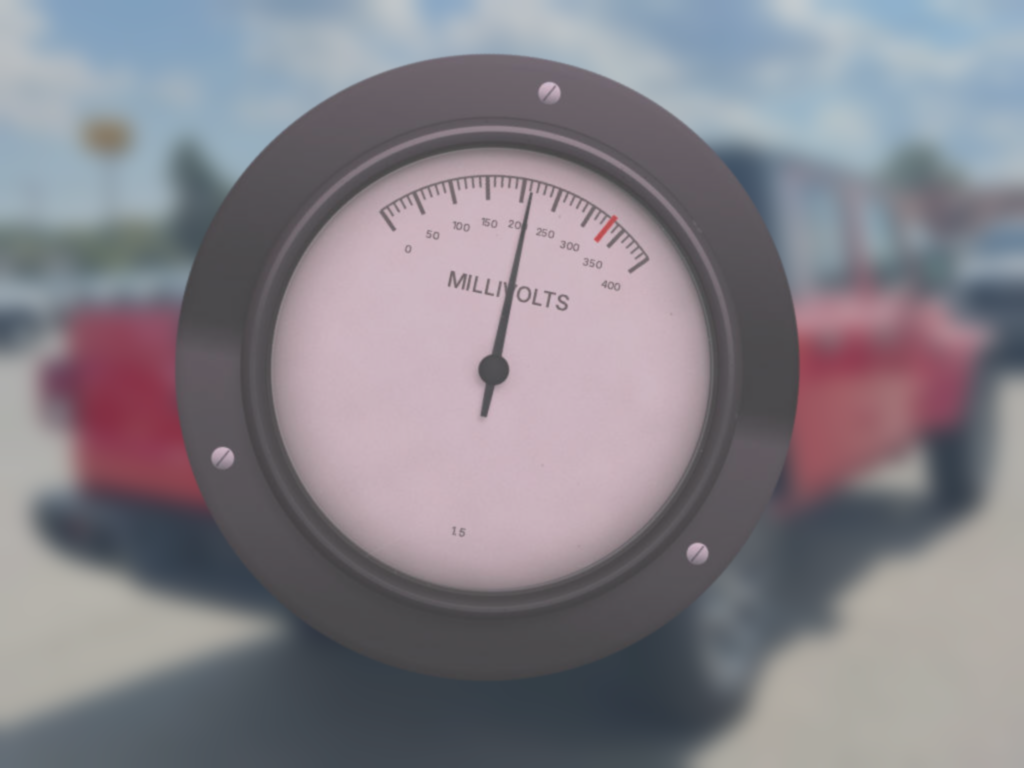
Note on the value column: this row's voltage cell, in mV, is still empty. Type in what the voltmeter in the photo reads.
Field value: 210 mV
